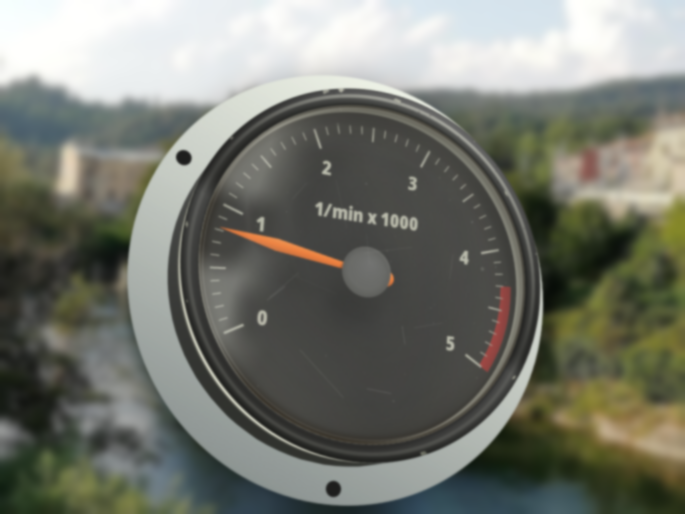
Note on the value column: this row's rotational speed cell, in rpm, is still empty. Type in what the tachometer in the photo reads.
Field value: 800 rpm
